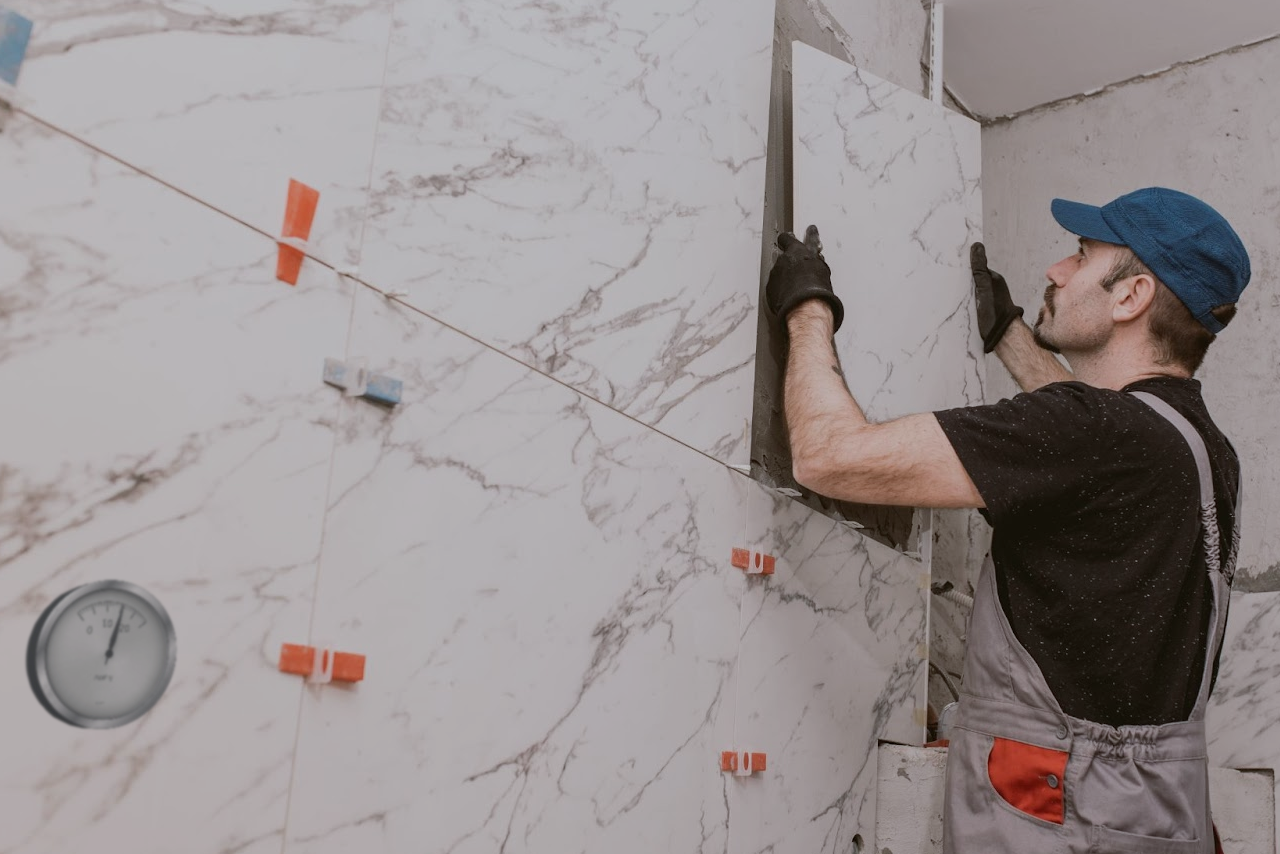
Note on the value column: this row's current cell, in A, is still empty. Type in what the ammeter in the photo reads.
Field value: 15 A
